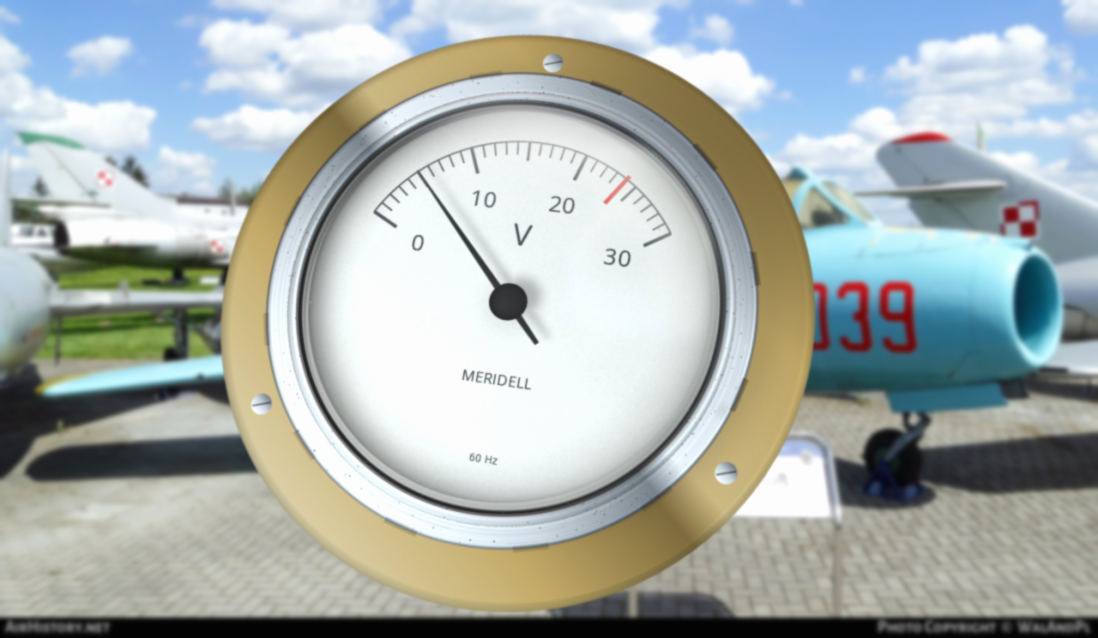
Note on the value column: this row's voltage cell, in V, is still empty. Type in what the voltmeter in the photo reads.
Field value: 5 V
